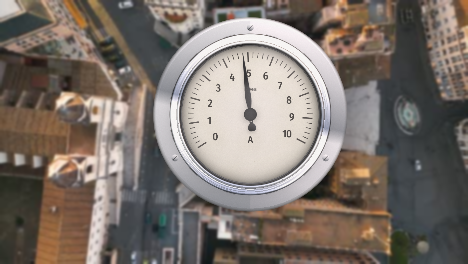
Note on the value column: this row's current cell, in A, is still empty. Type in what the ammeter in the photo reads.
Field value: 4.8 A
